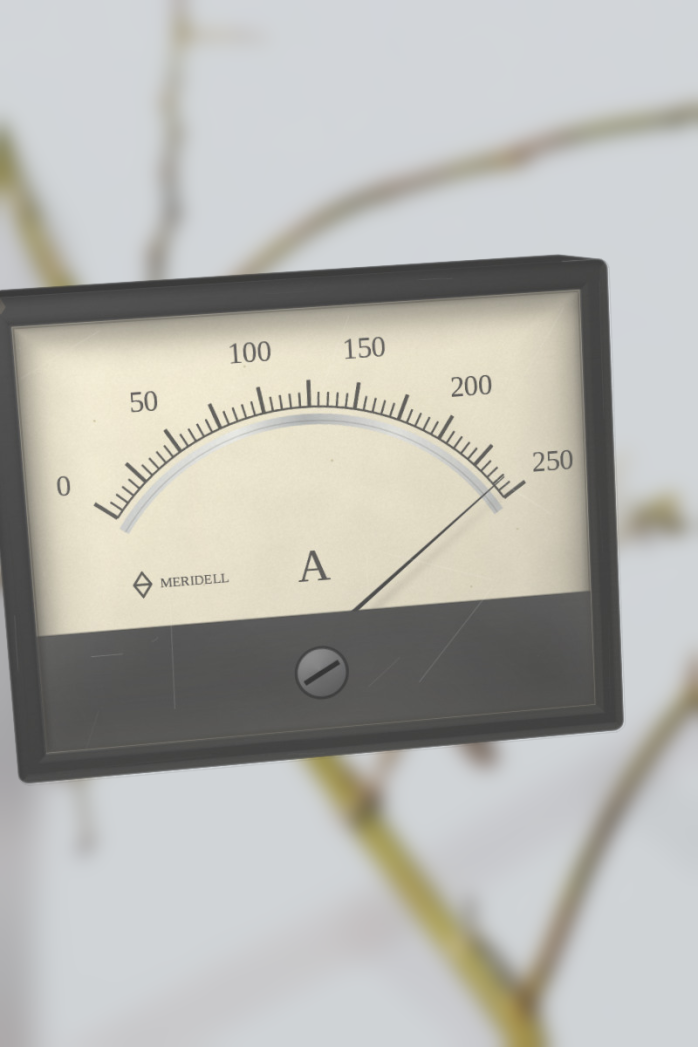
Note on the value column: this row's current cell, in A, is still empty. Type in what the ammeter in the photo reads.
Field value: 240 A
